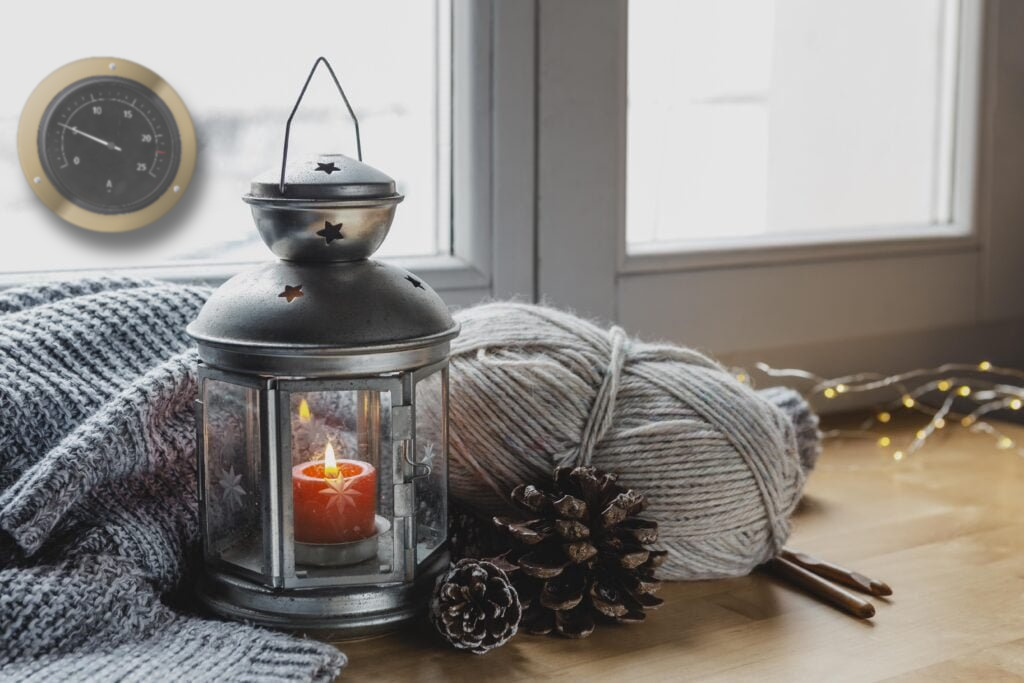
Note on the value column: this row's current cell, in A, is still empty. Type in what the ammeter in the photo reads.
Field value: 5 A
